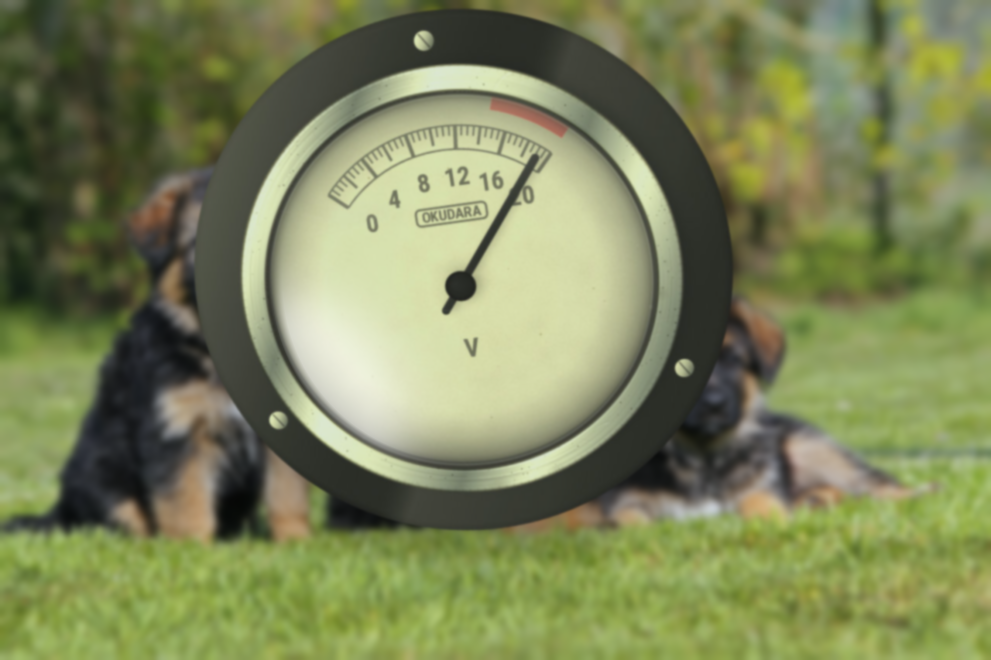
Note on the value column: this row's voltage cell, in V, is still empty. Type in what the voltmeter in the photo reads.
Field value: 19 V
